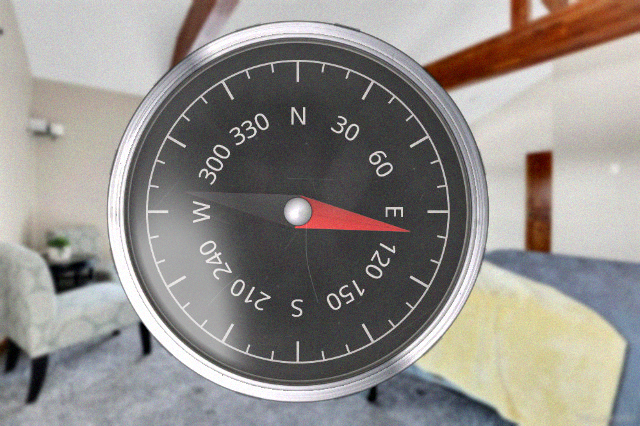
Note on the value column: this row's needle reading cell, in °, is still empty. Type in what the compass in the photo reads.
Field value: 100 °
